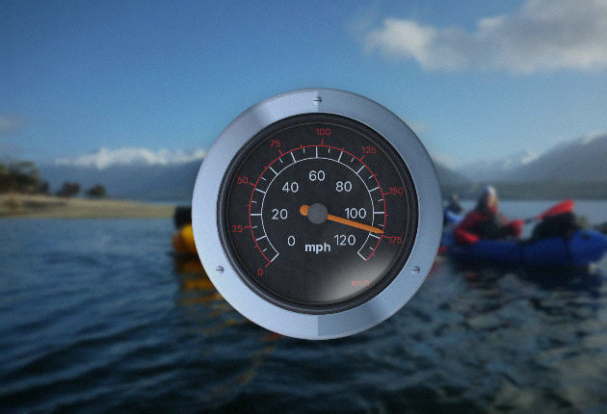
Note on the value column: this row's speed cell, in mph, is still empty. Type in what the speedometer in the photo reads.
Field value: 107.5 mph
